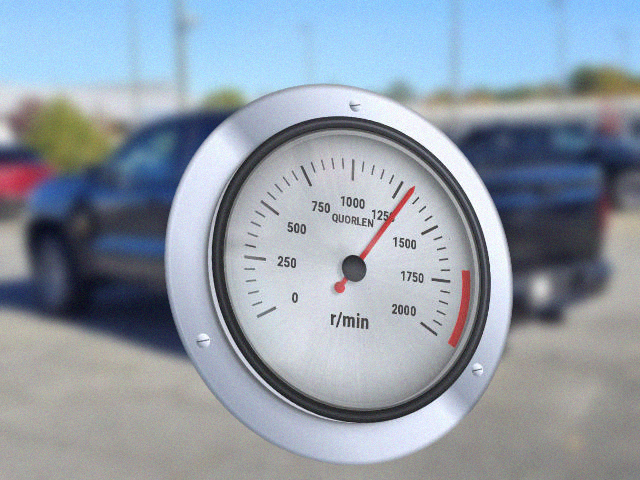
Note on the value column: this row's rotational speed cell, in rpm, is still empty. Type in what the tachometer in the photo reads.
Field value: 1300 rpm
